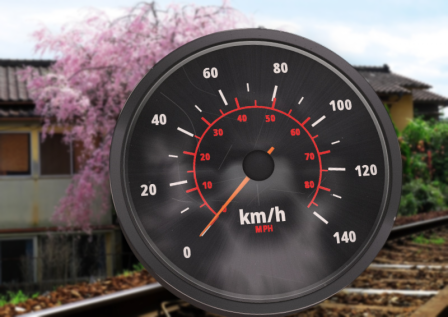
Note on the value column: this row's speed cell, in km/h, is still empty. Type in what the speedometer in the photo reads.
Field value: 0 km/h
